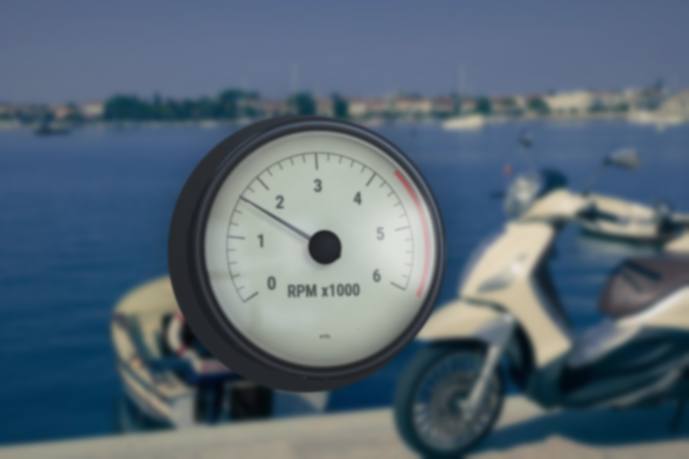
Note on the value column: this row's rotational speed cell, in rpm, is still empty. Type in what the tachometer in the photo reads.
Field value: 1600 rpm
